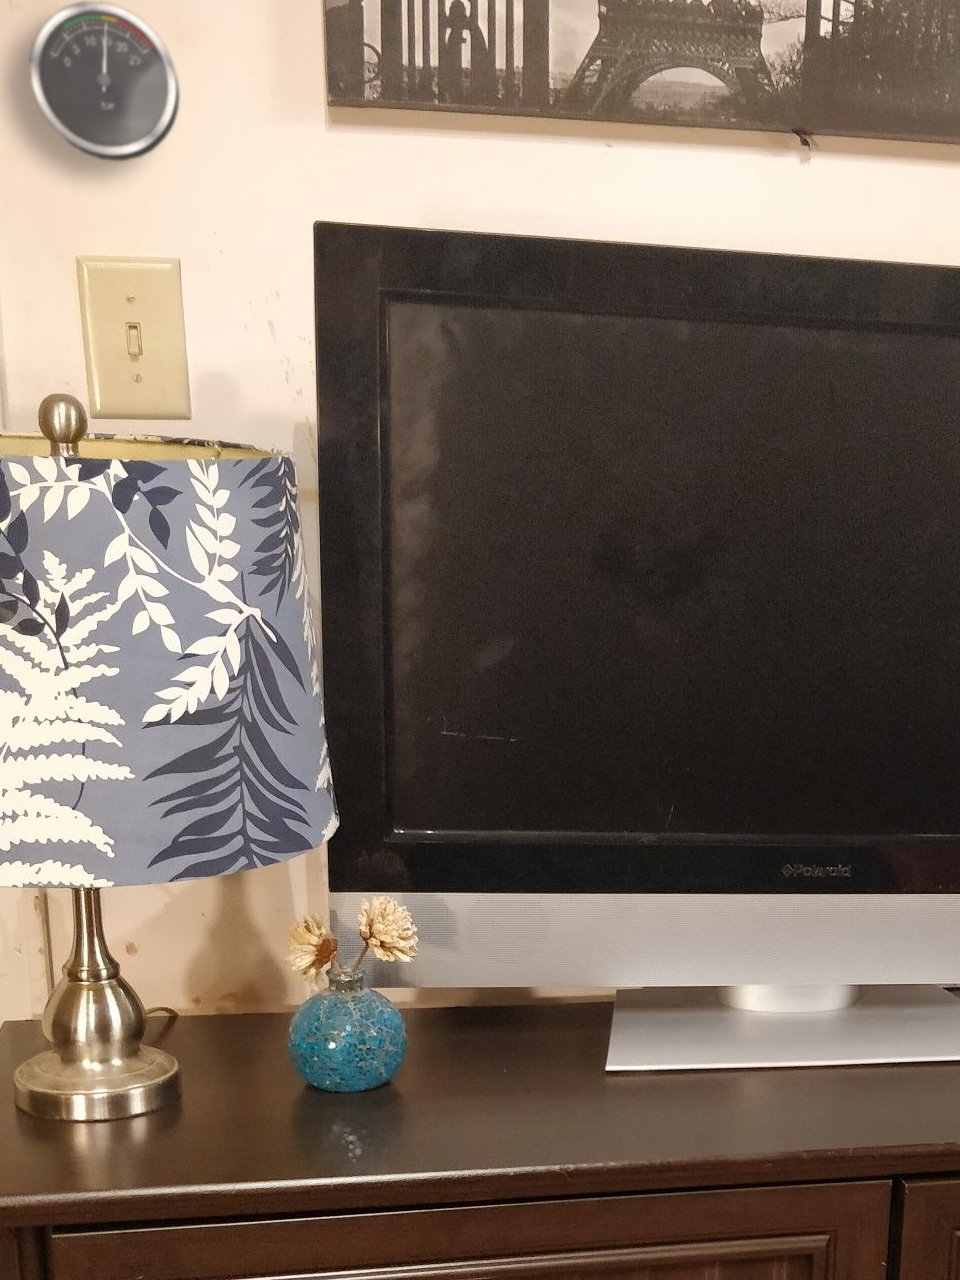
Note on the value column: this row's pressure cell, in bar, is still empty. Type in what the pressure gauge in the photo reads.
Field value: 15 bar
